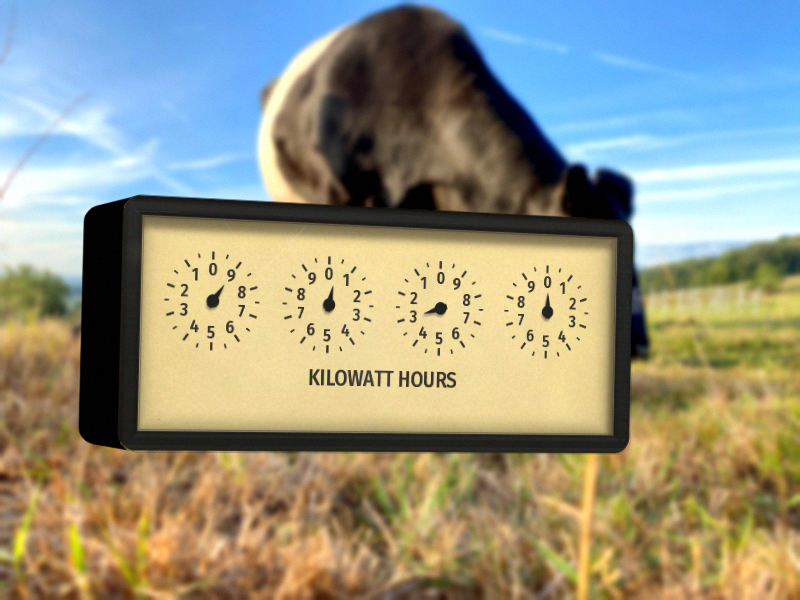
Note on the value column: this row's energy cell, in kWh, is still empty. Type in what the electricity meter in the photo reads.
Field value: 9030 kWh
